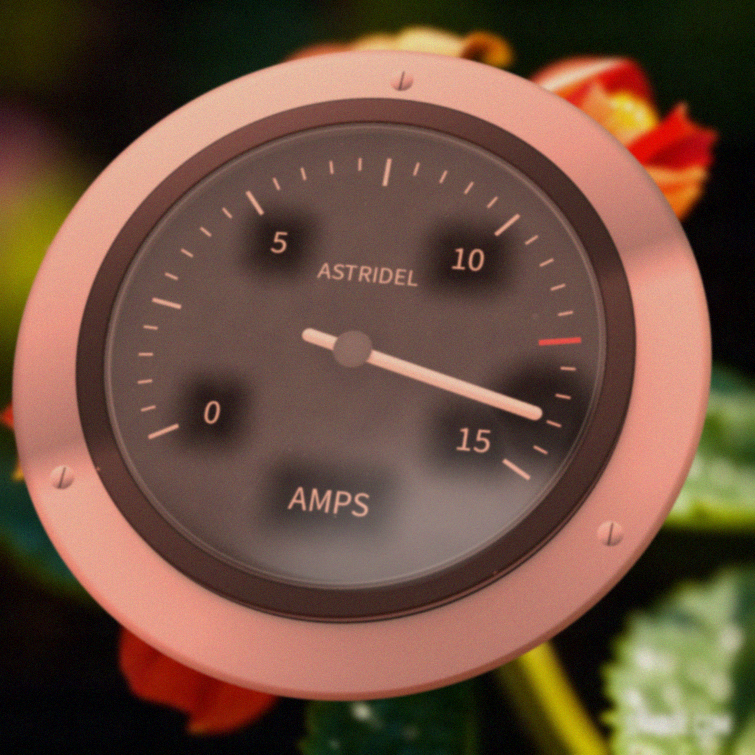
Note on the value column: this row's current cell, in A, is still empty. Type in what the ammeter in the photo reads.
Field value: 14 A
